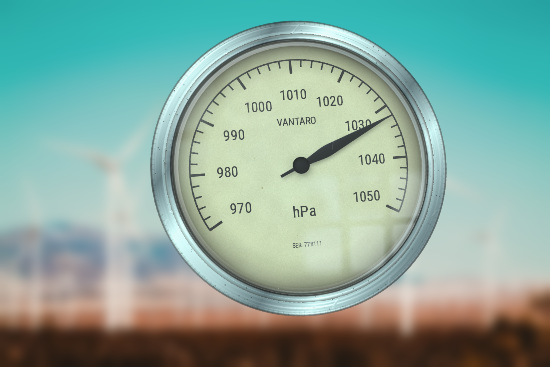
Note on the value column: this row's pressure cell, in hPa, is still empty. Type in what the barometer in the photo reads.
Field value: 1032 hPa
